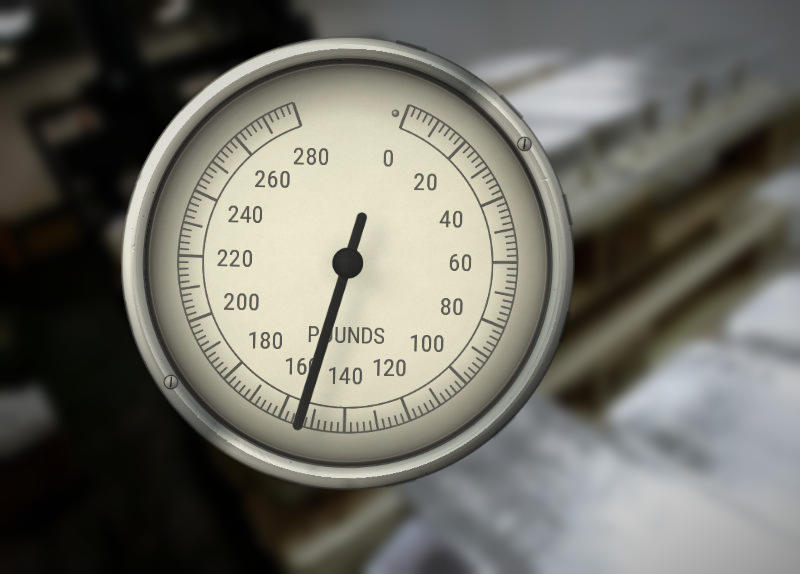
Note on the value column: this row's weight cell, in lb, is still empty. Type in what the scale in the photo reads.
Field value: 154 lb
